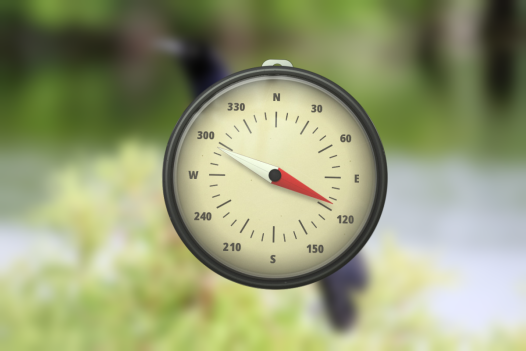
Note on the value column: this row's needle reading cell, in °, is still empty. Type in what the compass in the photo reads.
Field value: 115 °
